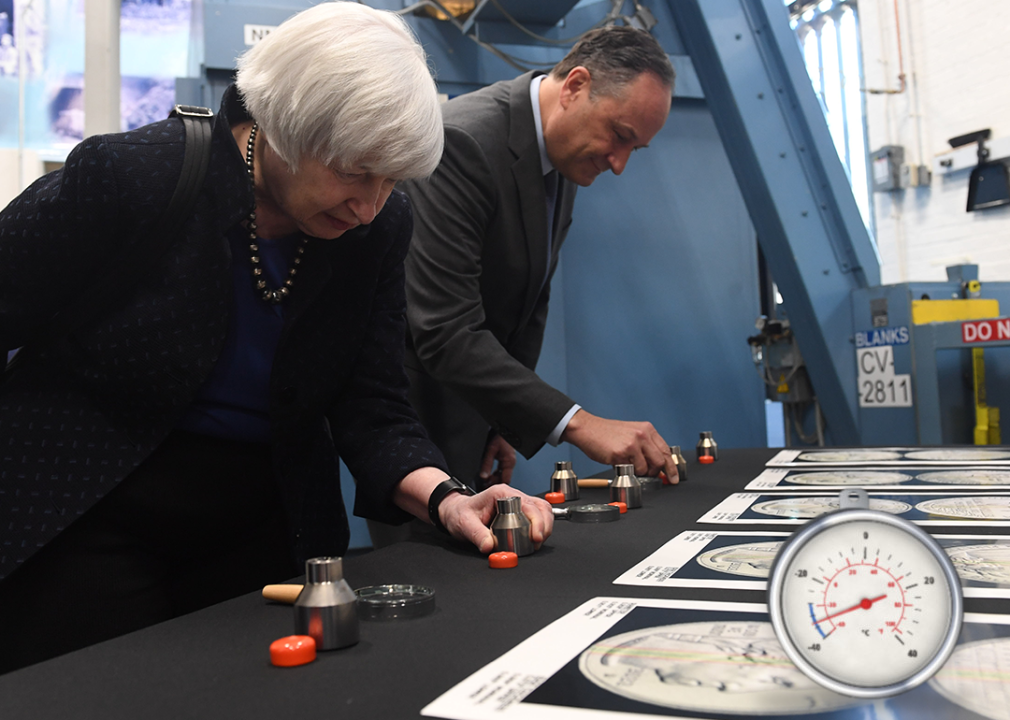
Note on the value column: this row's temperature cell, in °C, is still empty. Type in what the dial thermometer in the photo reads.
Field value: -34 °C
